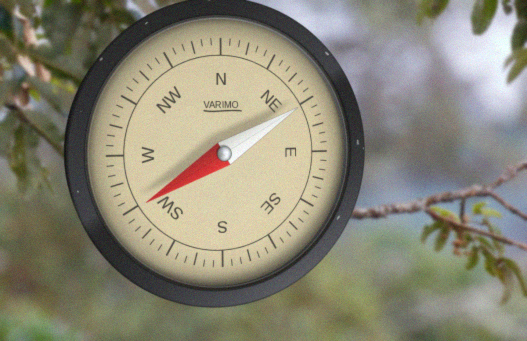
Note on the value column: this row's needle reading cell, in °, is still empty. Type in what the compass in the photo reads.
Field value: 240 °
